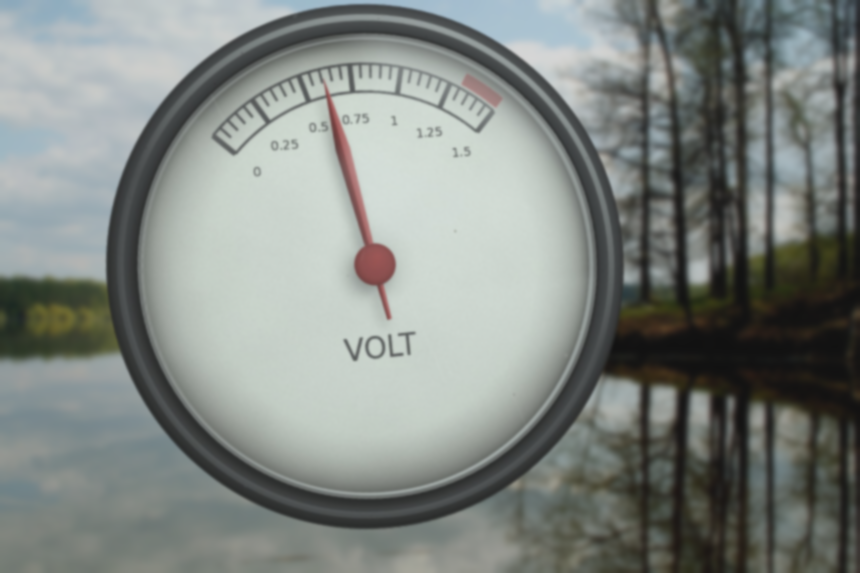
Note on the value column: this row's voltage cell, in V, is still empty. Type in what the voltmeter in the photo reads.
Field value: 0.6 V
